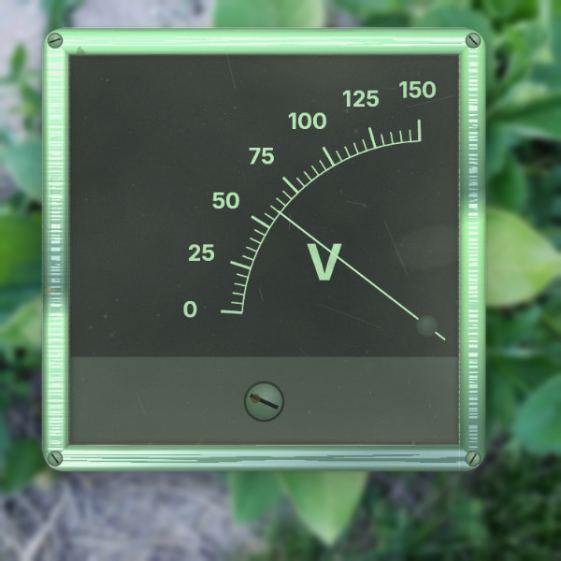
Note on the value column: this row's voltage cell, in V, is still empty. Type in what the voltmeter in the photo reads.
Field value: 60 V
